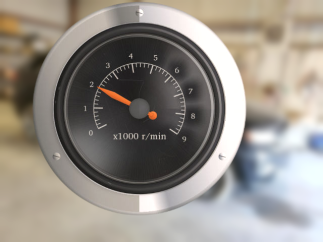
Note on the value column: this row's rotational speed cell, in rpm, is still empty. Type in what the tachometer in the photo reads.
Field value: 2000 rpm
